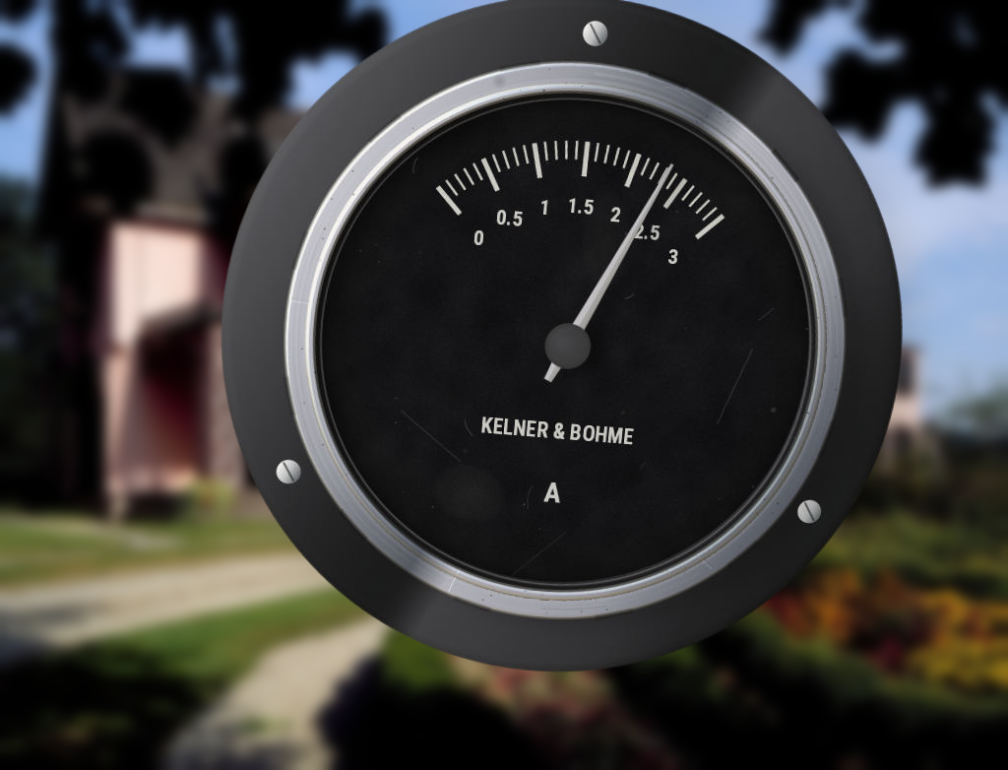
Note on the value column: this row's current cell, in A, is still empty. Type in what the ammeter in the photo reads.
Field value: 2.3 A
